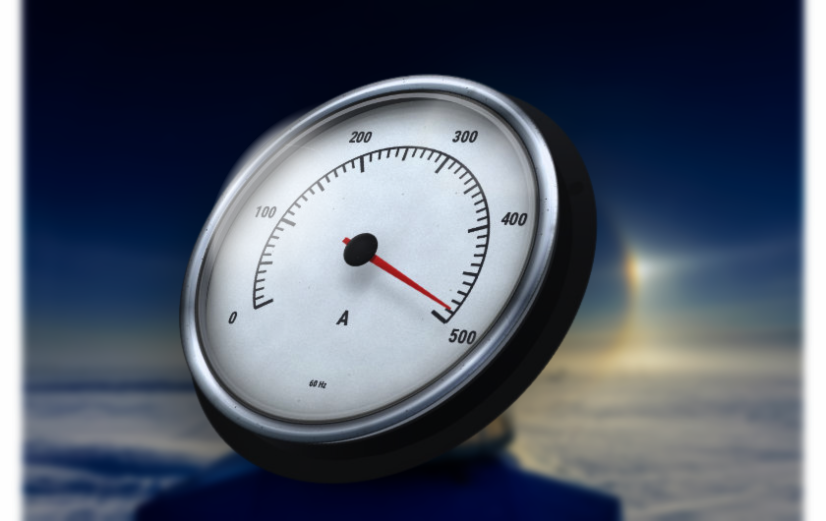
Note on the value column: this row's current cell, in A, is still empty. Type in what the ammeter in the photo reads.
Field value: 490 A
